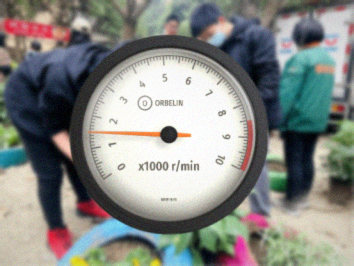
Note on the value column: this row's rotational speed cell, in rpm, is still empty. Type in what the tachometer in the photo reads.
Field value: 1500 rpm
